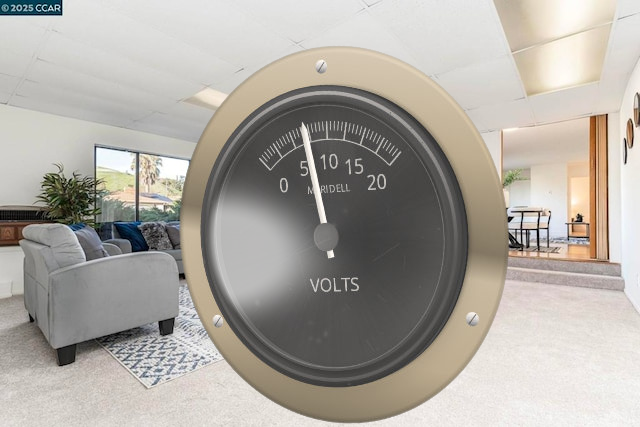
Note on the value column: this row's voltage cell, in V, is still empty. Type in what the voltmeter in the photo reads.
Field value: 7.5 V
